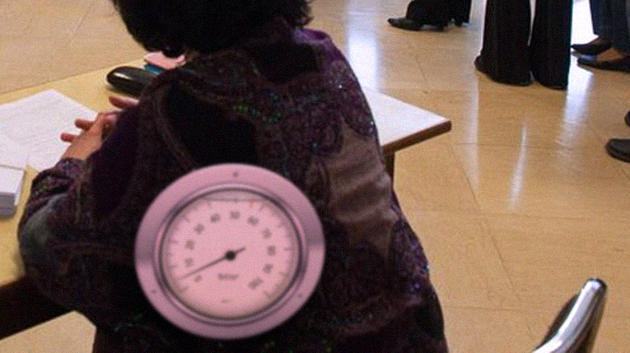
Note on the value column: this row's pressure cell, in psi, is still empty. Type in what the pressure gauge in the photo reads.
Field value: 5 psi
